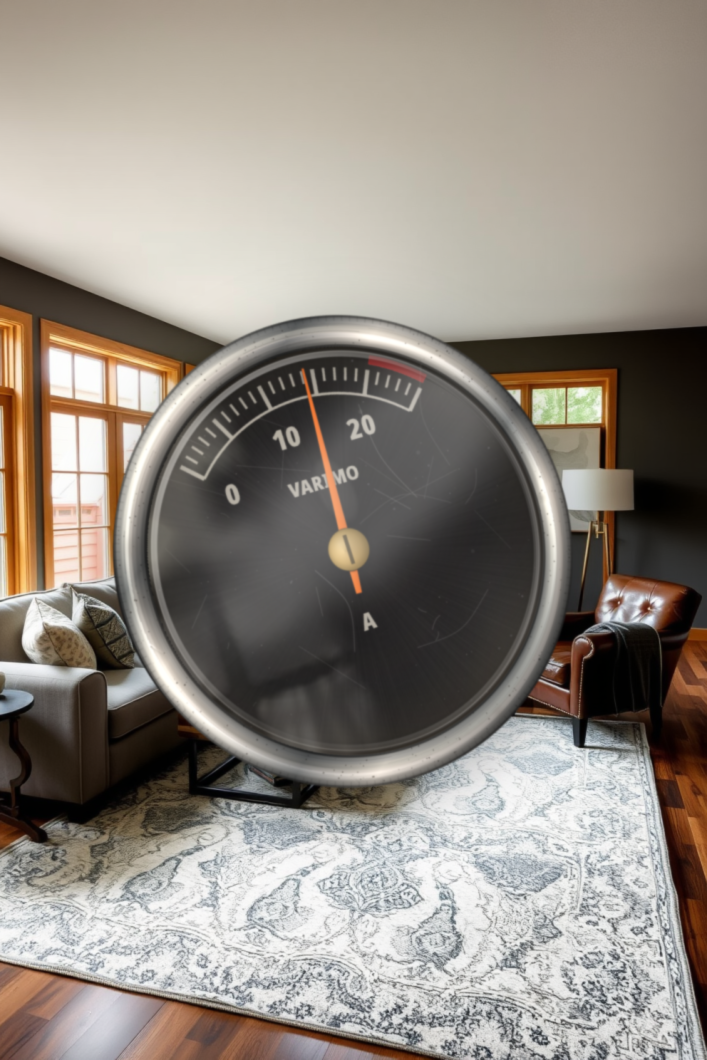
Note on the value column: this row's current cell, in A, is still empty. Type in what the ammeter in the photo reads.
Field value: 14 A
